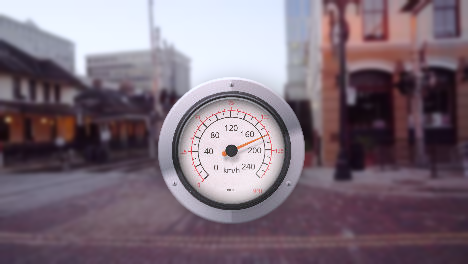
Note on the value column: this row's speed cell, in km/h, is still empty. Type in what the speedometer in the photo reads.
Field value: 180 km/h
